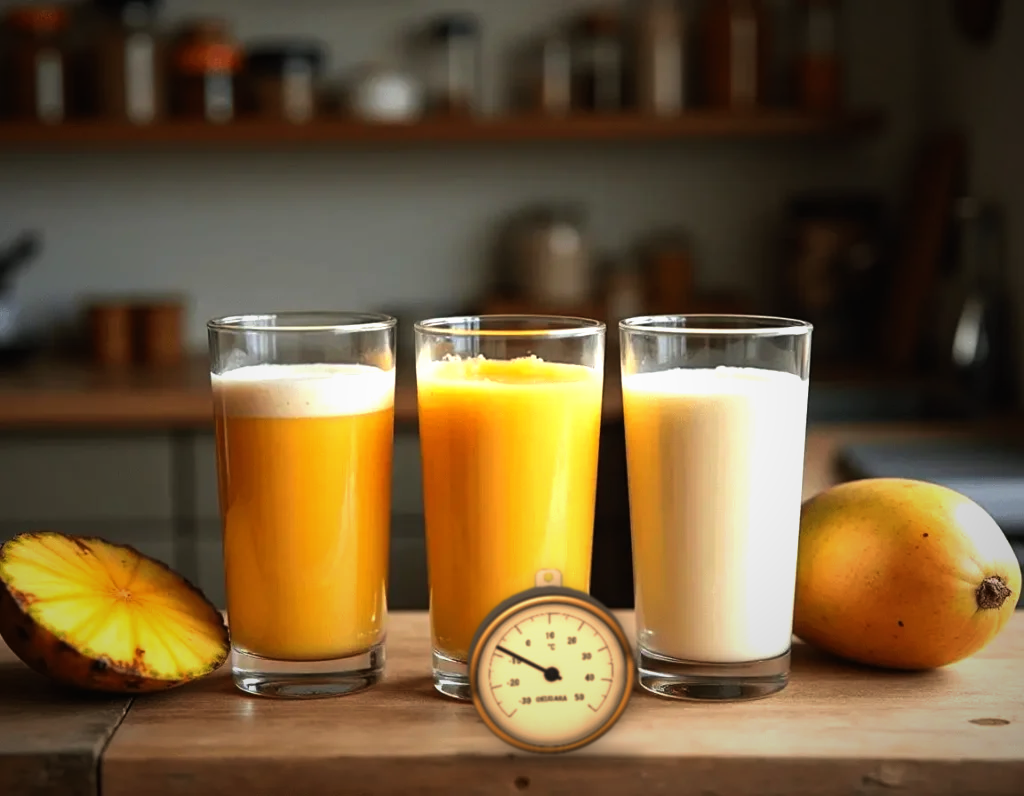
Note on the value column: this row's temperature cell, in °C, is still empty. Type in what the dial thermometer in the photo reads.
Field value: -7.5 °C
